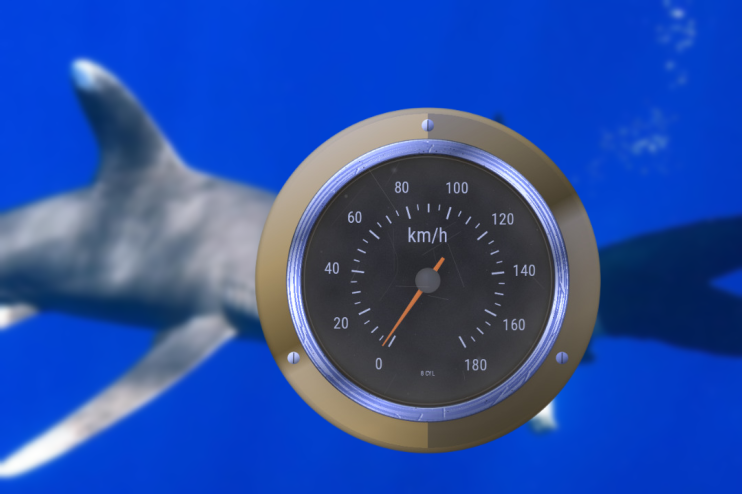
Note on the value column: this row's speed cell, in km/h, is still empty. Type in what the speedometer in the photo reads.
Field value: 2.5 km/h
